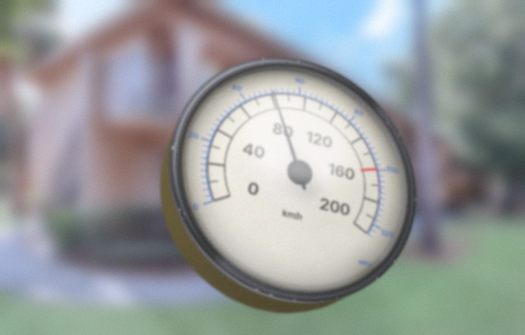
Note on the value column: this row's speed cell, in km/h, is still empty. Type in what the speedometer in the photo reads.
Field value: 80 km/h
